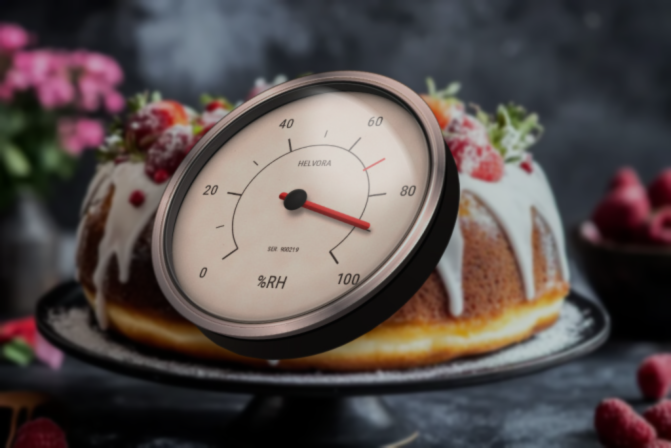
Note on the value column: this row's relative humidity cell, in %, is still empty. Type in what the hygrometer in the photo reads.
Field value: 90 %
